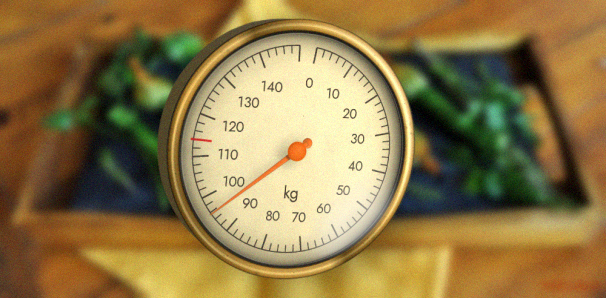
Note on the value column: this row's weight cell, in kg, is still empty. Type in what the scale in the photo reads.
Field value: 96 kg
